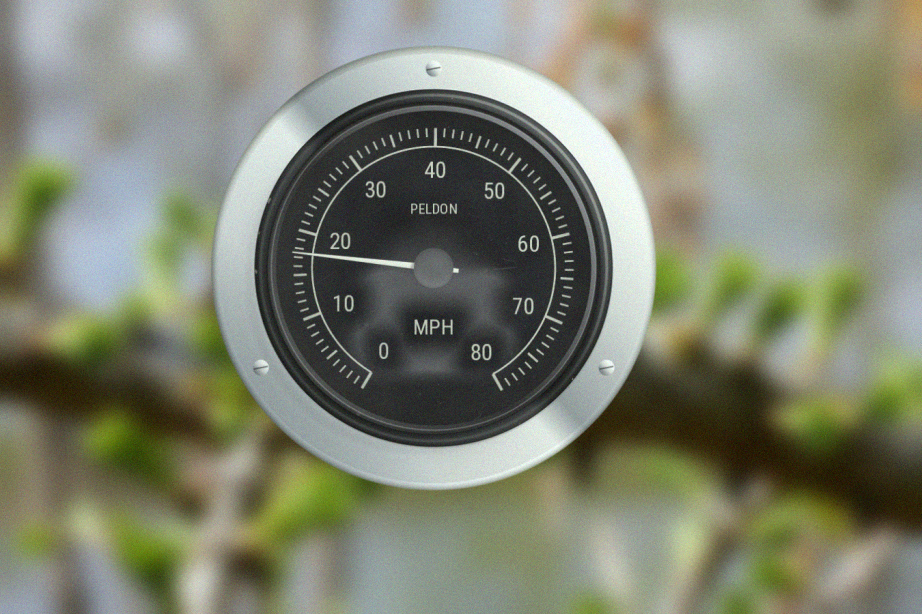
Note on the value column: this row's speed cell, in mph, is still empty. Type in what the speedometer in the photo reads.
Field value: 17.5 mph
